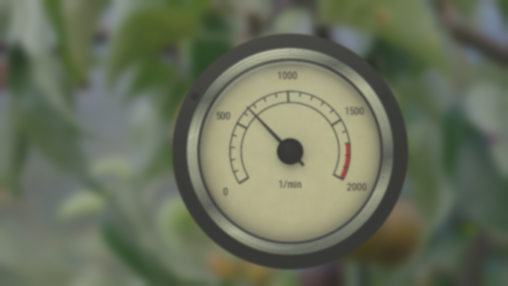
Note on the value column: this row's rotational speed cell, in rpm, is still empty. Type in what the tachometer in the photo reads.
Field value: 650 rpm
